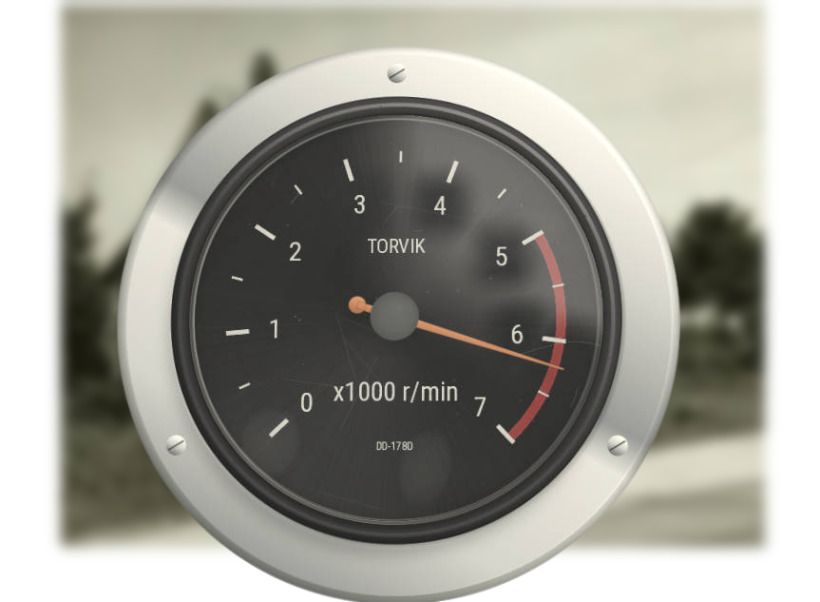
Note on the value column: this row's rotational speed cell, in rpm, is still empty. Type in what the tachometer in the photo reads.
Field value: 6250 rpm
